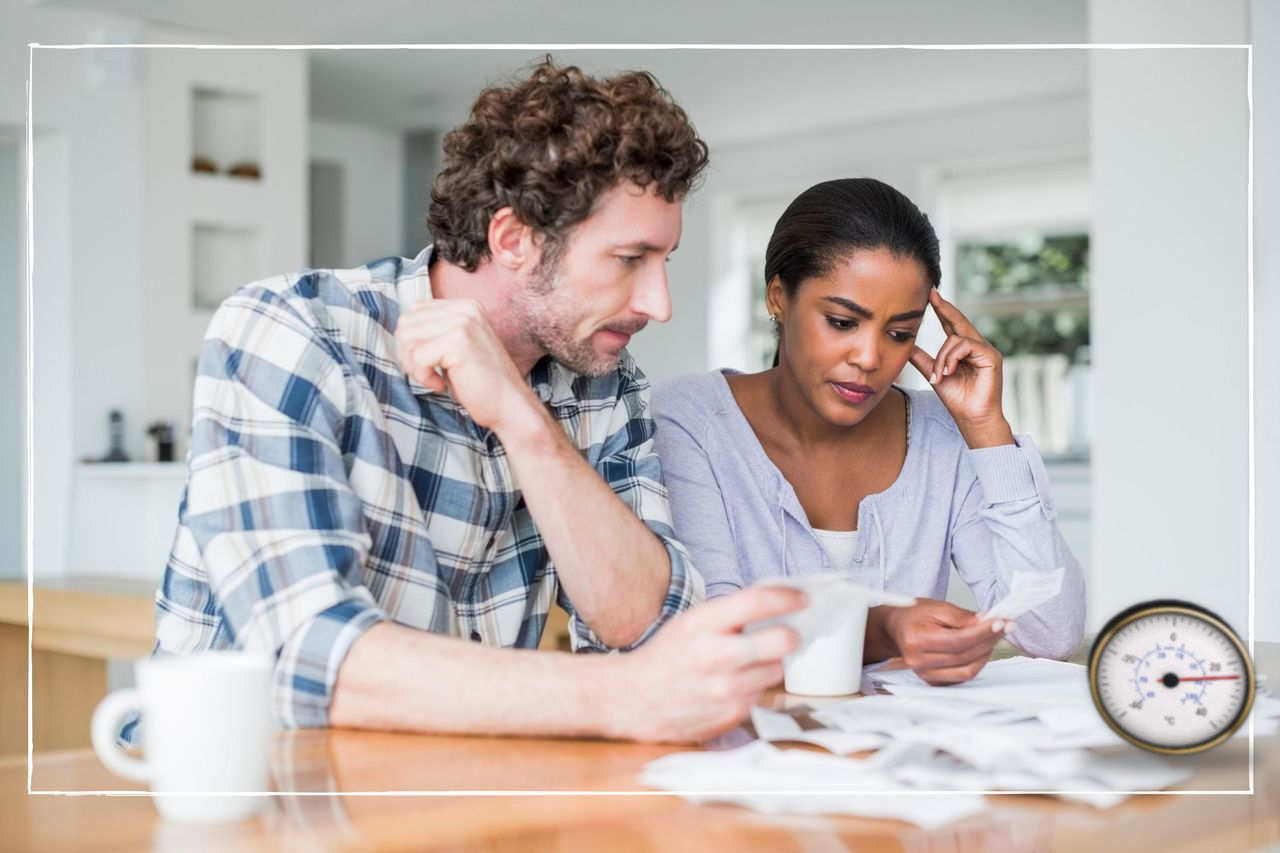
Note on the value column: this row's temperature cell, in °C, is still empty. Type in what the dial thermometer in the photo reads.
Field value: 24 °C
